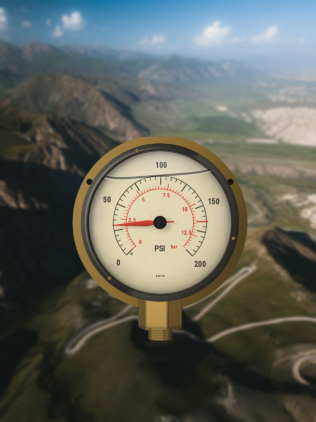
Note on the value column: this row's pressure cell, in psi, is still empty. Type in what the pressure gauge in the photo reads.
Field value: 30 psi
